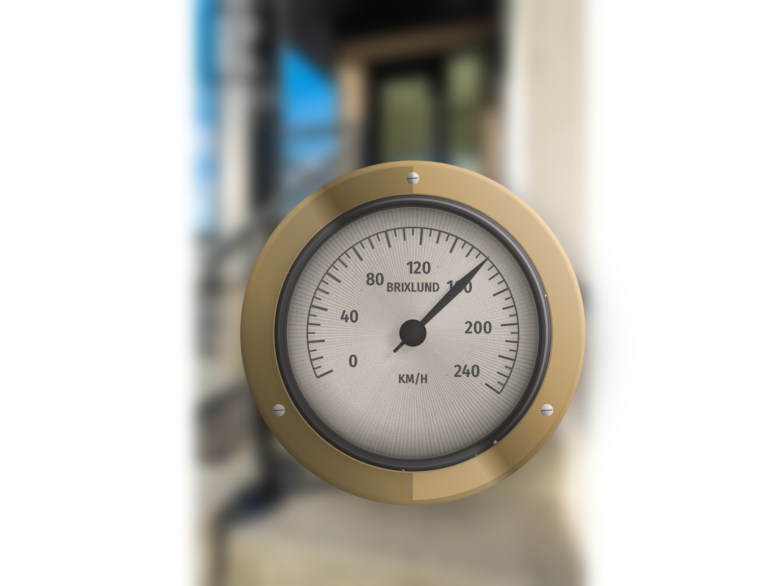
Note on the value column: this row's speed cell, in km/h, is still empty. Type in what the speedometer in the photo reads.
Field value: 160 km/h
